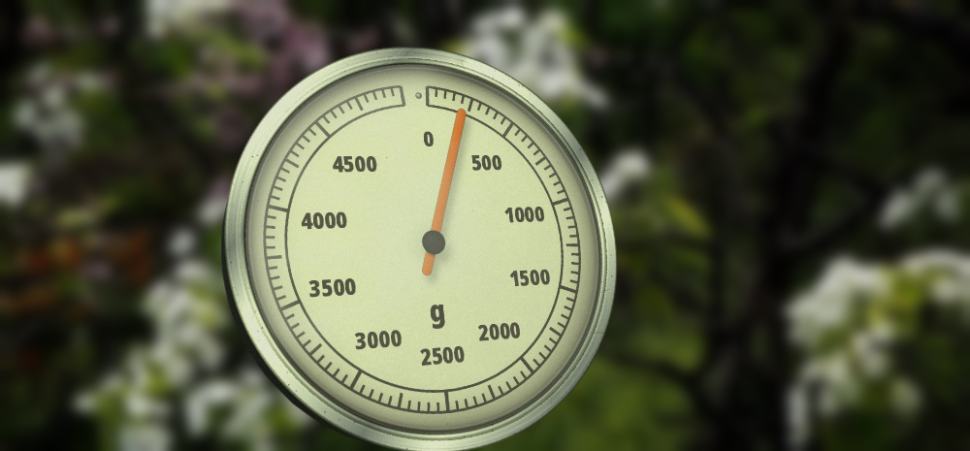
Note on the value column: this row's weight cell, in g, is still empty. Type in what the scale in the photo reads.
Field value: 200 g
